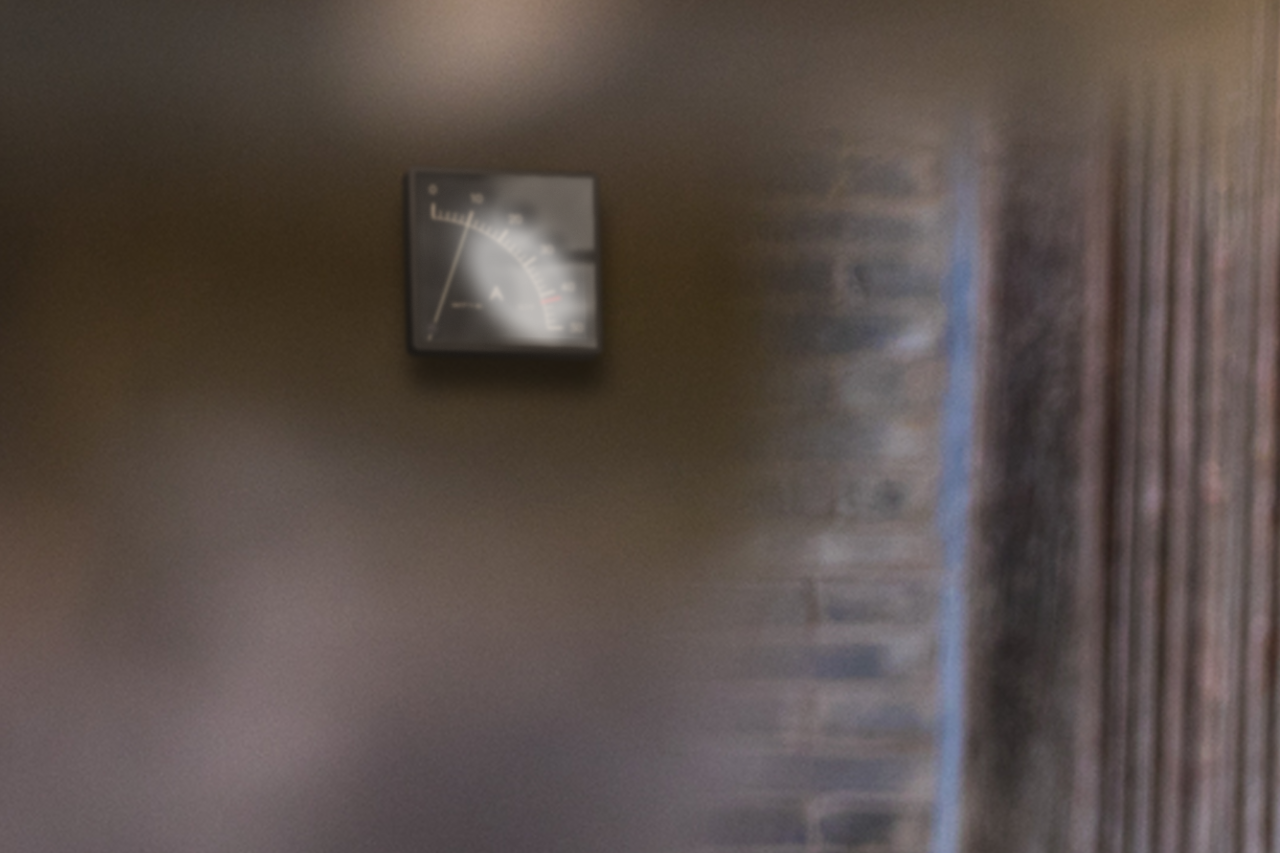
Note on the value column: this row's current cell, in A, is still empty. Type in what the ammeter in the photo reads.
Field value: 10 A
